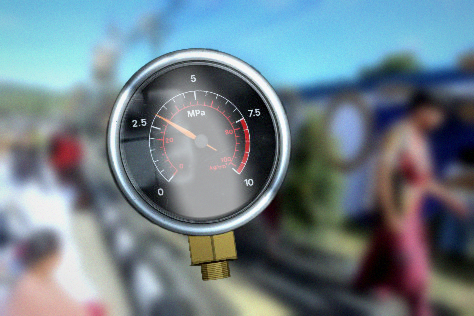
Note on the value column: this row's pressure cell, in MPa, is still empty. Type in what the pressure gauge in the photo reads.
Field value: 3 MPa
